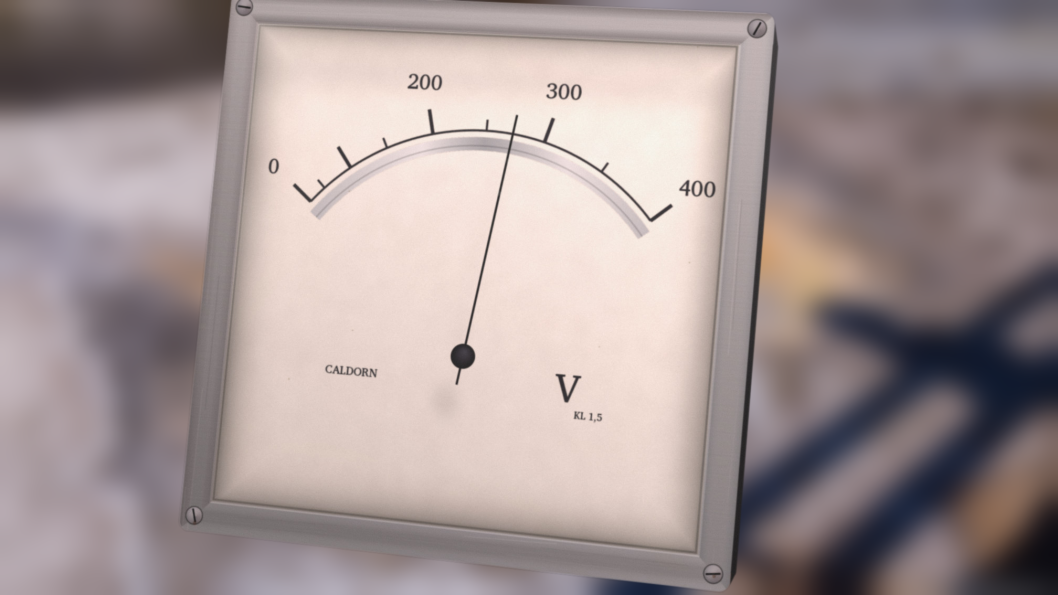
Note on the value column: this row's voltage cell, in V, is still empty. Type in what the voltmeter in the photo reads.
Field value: 275 V
